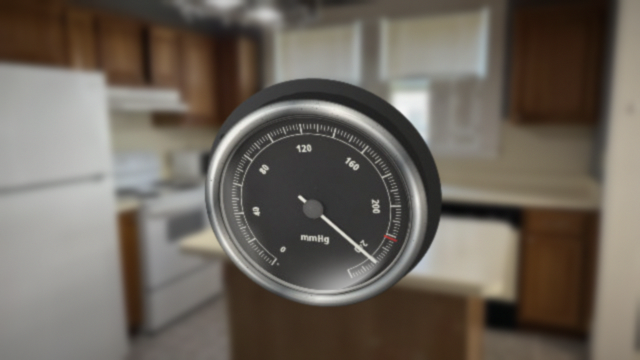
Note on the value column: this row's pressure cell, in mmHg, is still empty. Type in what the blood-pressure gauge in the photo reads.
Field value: 240 mmHg
